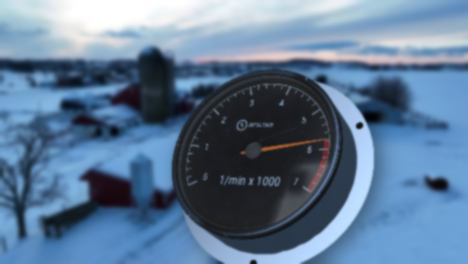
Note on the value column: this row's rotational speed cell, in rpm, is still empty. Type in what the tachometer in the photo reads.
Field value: 5800 rpm
